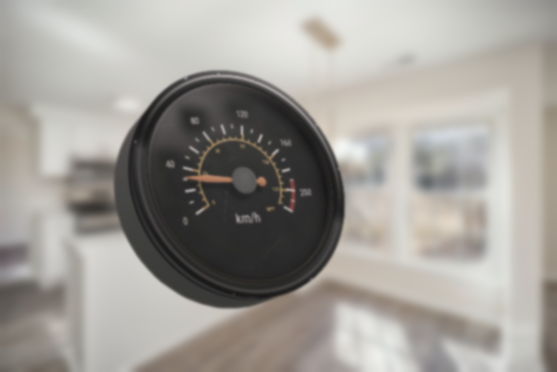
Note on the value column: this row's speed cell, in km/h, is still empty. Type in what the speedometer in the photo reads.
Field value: 30 km/h
